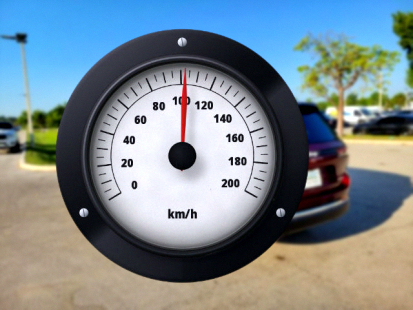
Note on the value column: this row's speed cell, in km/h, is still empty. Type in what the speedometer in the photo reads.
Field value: 102.5 km/h
